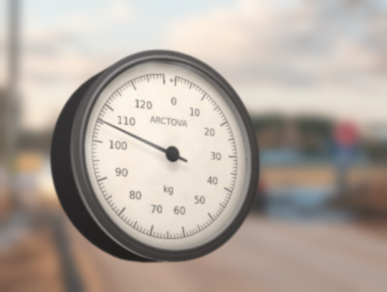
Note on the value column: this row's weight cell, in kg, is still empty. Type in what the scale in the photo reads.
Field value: 105 kg
